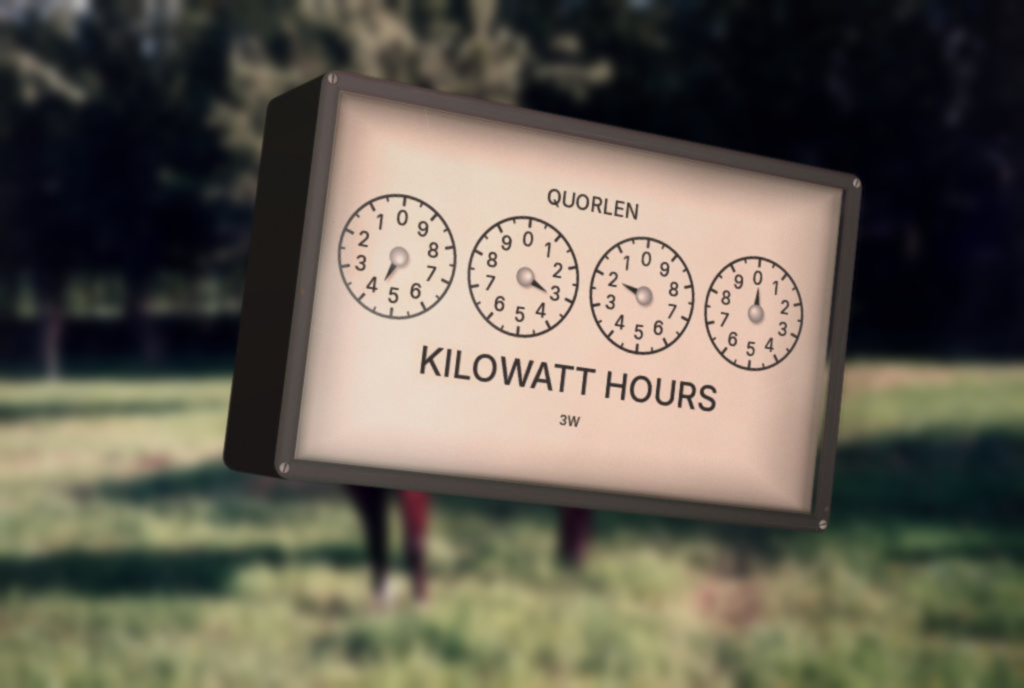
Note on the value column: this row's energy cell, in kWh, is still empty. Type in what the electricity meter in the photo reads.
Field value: 4320 kWh
